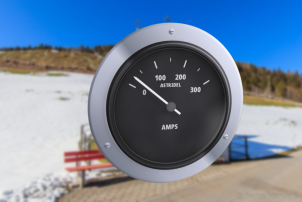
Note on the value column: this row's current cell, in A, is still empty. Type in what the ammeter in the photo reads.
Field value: 25 A
